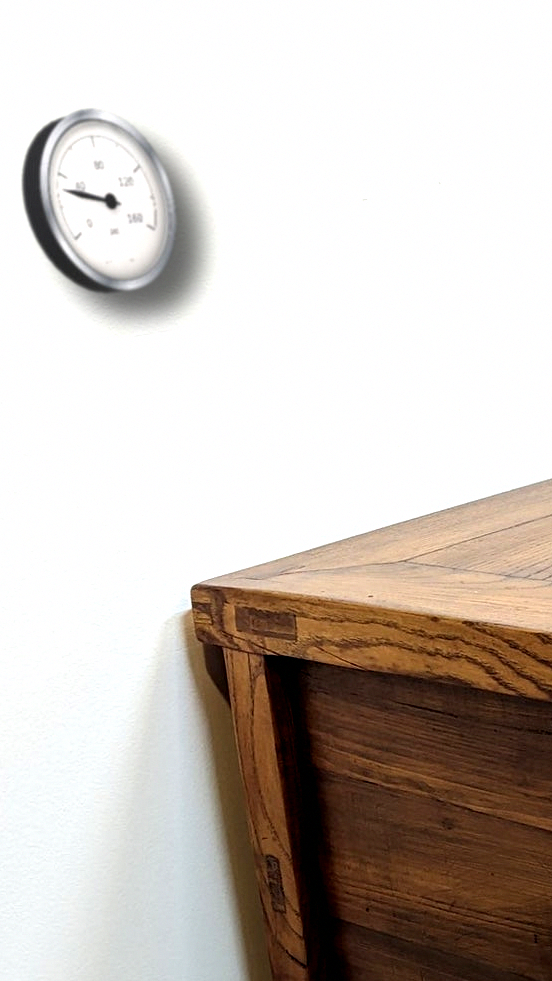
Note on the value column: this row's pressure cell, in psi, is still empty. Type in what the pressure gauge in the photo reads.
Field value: 30 psi
